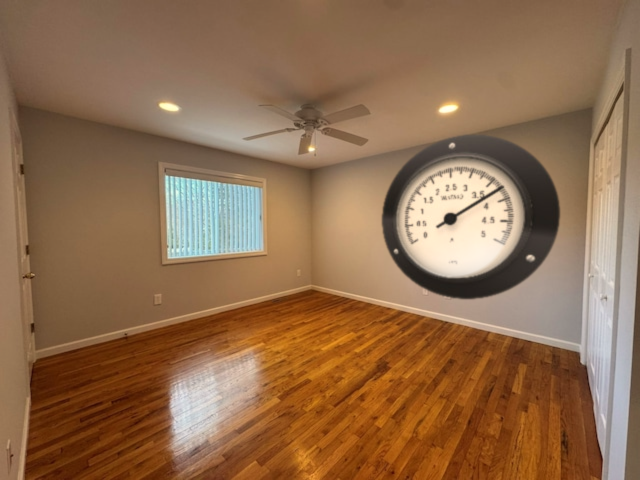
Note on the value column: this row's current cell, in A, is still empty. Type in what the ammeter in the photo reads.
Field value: 3.75 A
